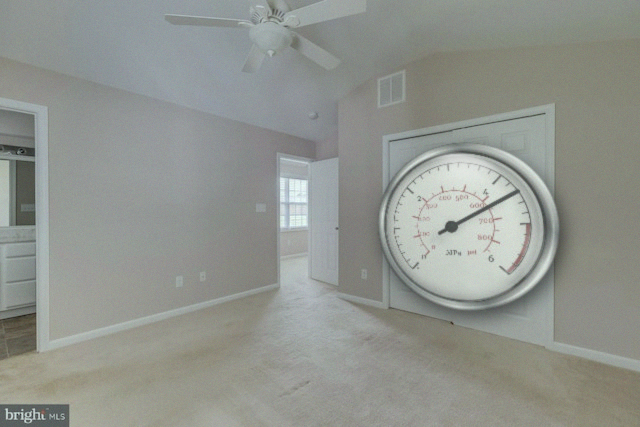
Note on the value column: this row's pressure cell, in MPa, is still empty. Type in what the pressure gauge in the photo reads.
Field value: 4.4 MPa
